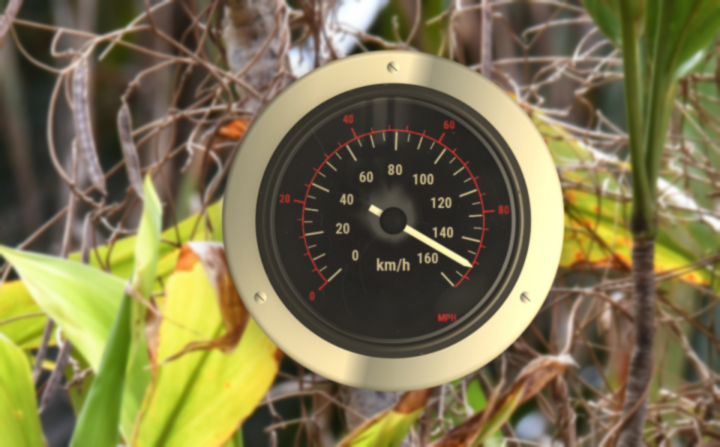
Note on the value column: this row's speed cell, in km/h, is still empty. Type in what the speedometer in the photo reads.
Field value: 150 km/h
